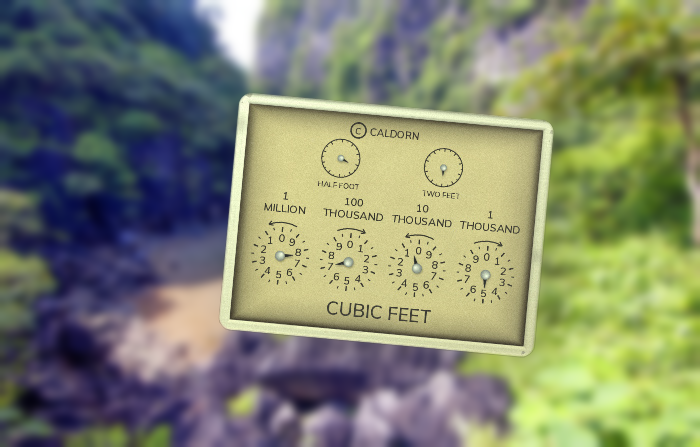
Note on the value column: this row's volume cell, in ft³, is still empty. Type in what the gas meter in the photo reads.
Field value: 770500 ft³
